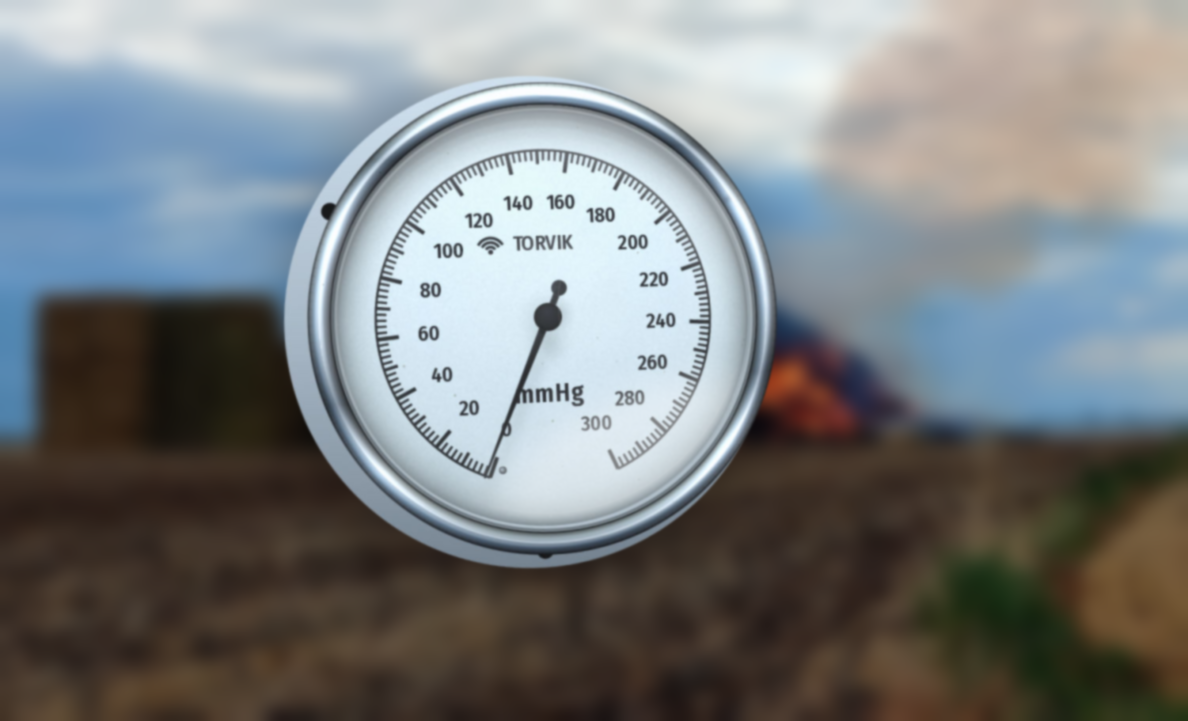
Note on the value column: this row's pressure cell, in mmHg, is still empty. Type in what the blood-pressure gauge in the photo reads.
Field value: 2 mmHg
